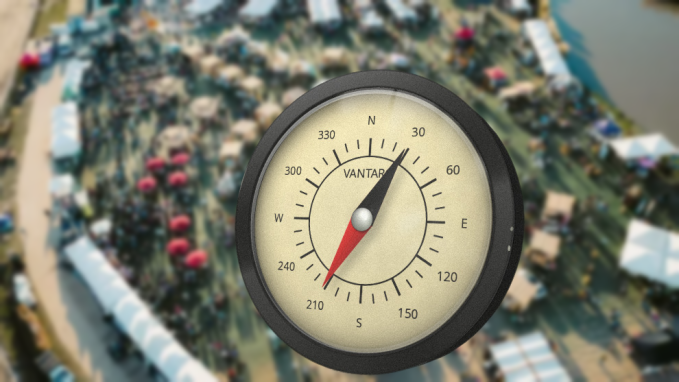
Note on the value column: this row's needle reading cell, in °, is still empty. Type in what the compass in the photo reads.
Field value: 210 °
